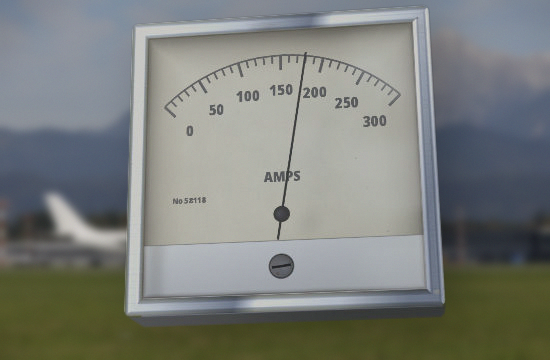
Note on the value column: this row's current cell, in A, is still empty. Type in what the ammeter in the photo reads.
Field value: 180 A
